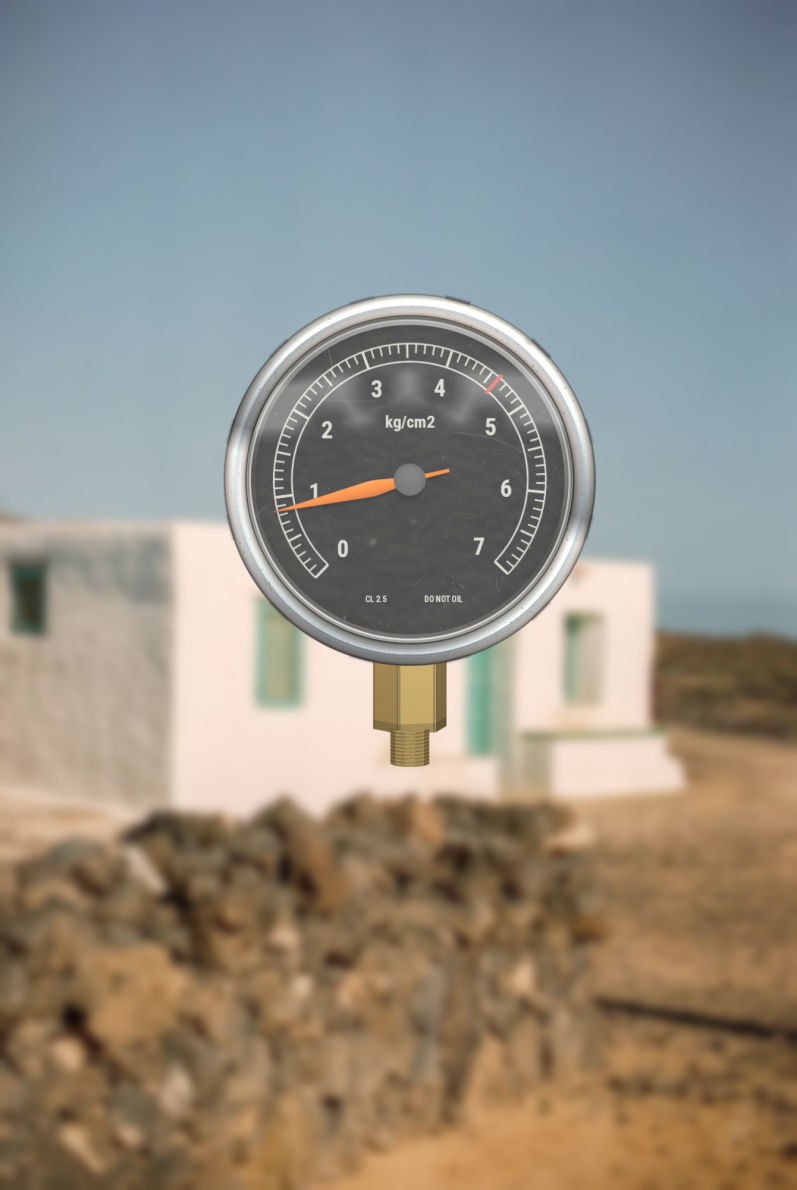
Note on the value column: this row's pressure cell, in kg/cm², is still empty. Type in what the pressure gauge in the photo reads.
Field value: 0.85 kg/cm²
